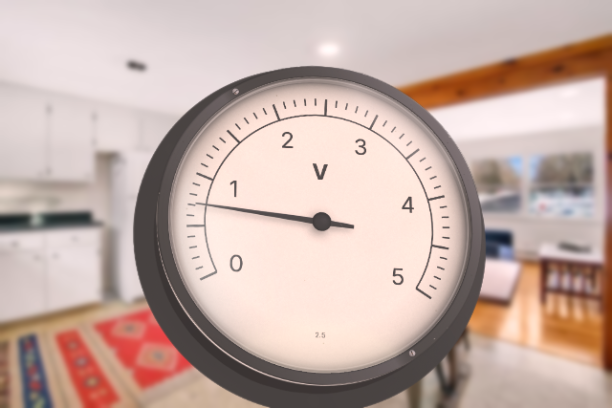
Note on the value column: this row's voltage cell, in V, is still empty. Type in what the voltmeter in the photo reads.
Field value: 0.7 V
